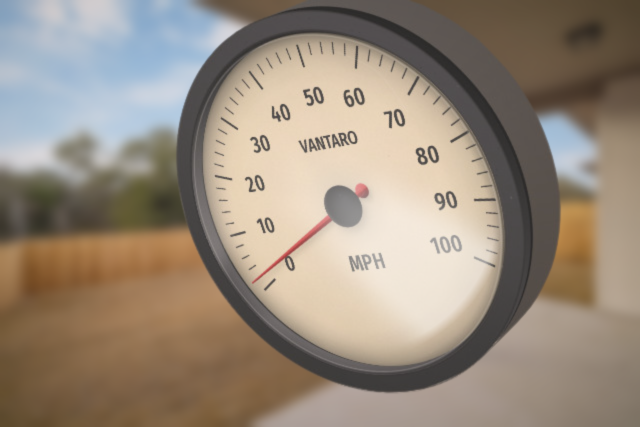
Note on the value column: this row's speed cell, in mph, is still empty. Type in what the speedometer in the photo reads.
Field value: 2 mph
